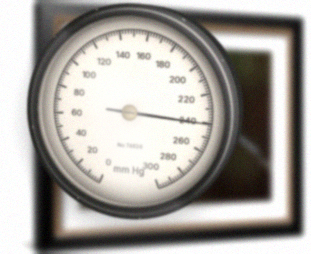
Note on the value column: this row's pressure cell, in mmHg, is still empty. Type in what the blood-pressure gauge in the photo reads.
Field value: 240 mmHg
